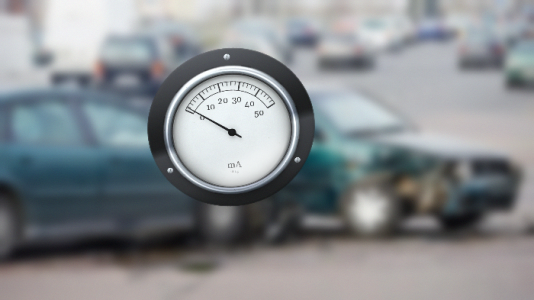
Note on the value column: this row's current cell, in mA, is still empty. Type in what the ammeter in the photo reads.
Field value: 2 mA
